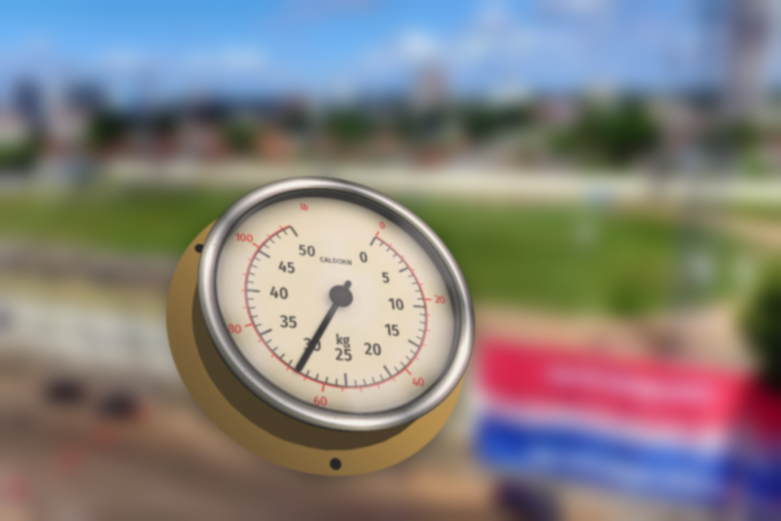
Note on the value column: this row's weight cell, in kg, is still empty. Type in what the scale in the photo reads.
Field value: 30 kg
